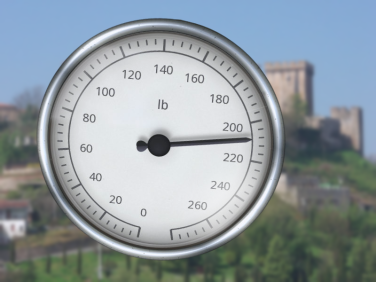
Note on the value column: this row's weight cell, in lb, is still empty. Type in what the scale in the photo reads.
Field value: 208 lb
